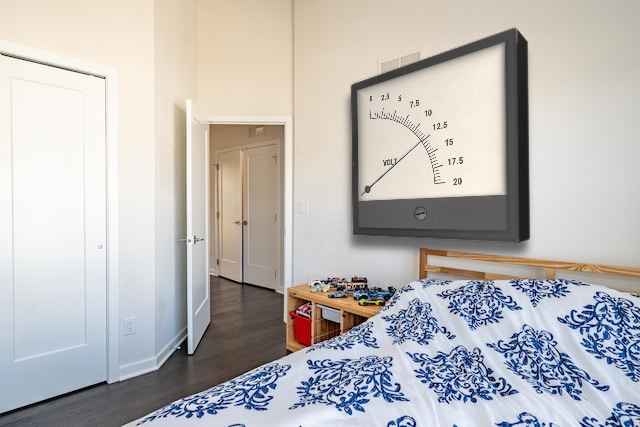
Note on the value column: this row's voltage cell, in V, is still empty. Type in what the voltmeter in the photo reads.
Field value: 12.5 V
